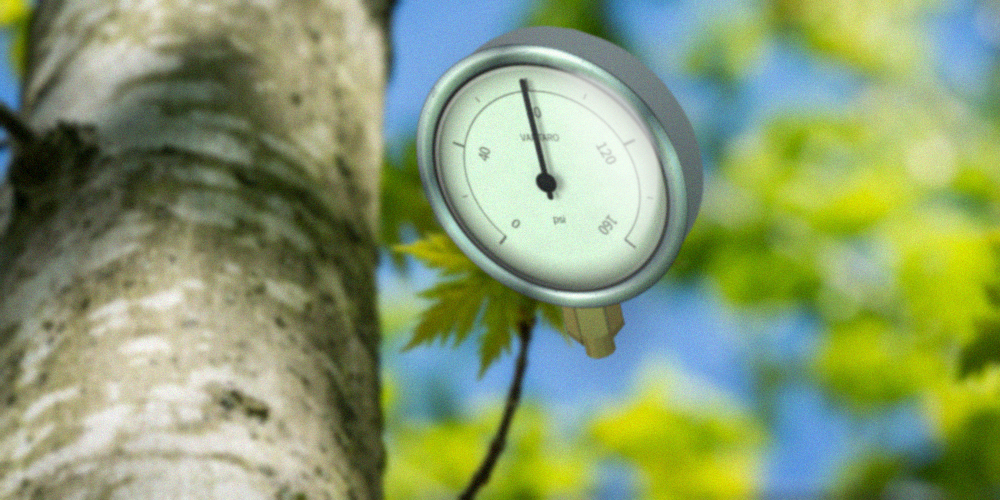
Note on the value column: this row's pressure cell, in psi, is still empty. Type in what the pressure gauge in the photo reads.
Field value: 80 psi
